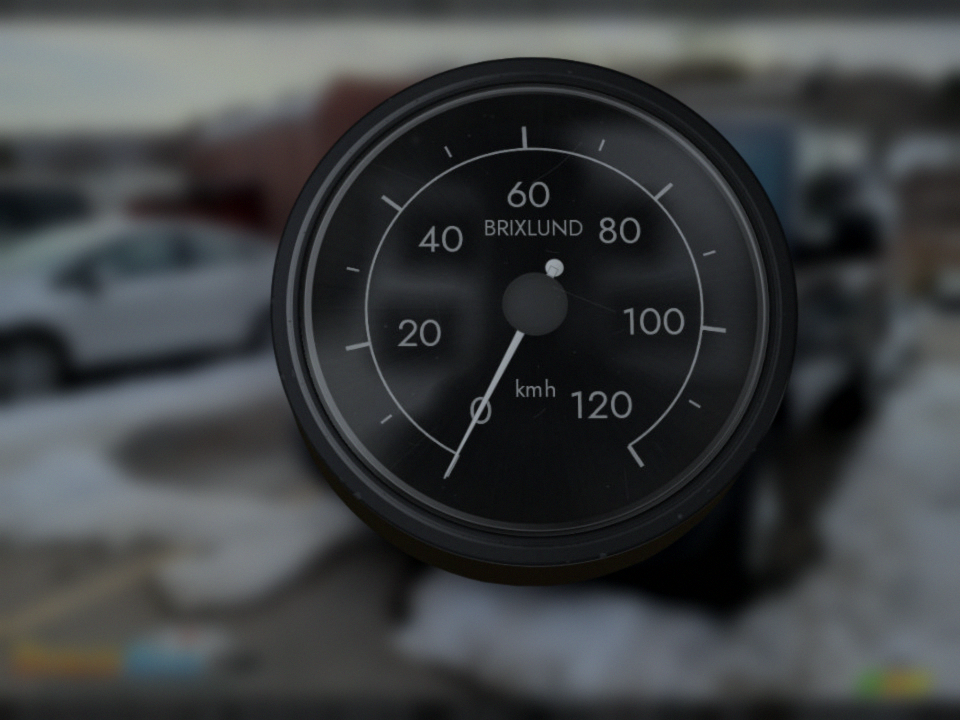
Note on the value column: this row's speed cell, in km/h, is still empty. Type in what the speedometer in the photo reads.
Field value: 0 km/h
